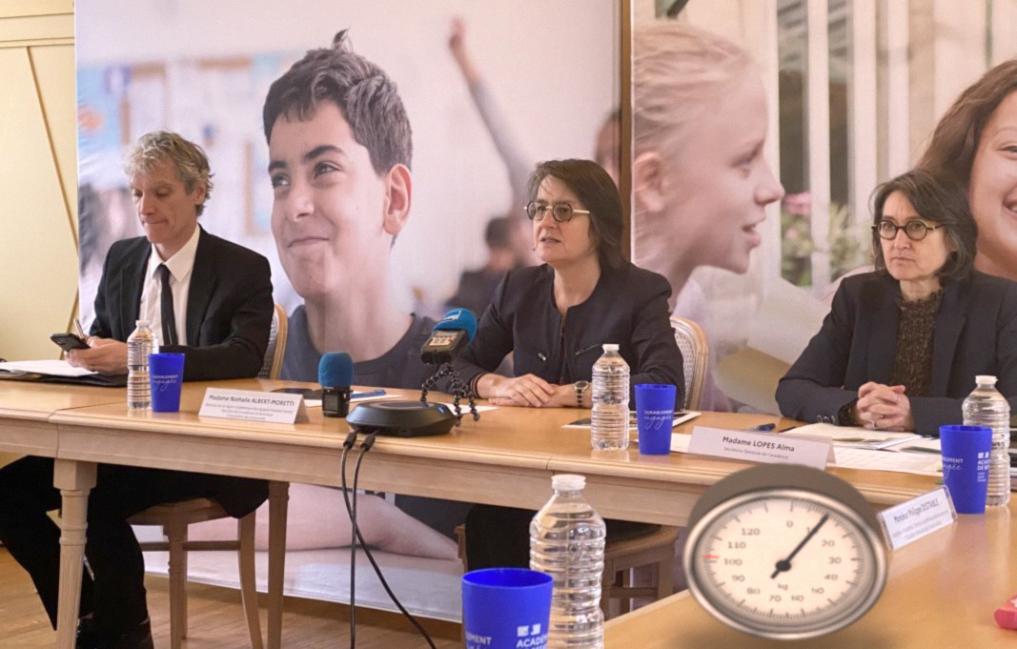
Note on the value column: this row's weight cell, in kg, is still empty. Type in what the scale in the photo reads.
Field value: 10 kg
